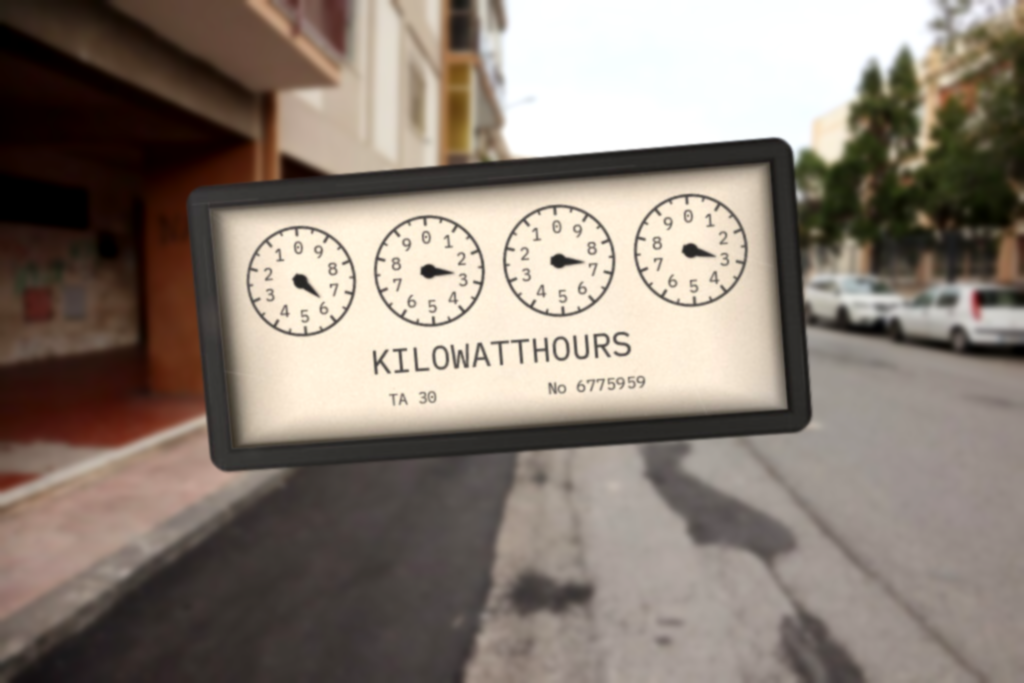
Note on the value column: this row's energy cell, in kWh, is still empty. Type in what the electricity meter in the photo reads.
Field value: 6273 kWh
